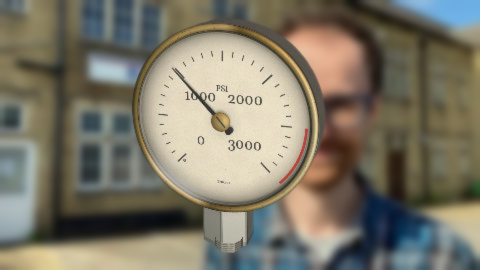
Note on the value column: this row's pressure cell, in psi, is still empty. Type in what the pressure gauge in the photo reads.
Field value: 1000 psi
